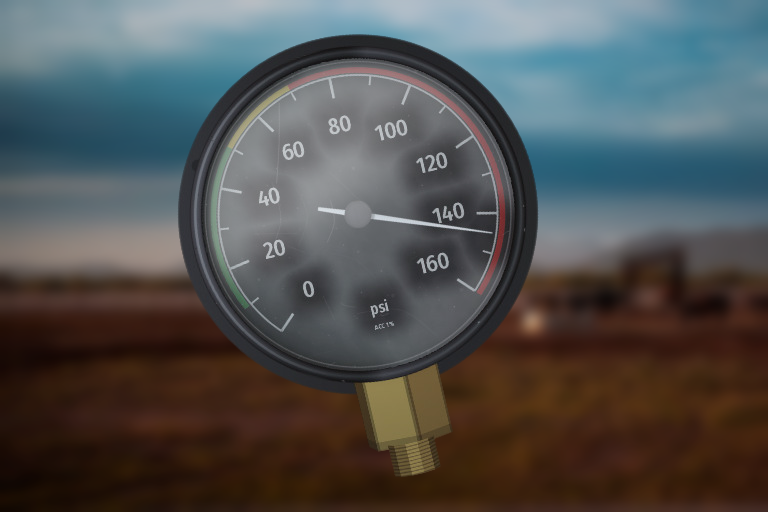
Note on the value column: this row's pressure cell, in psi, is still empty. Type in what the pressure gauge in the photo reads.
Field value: 145 psi
